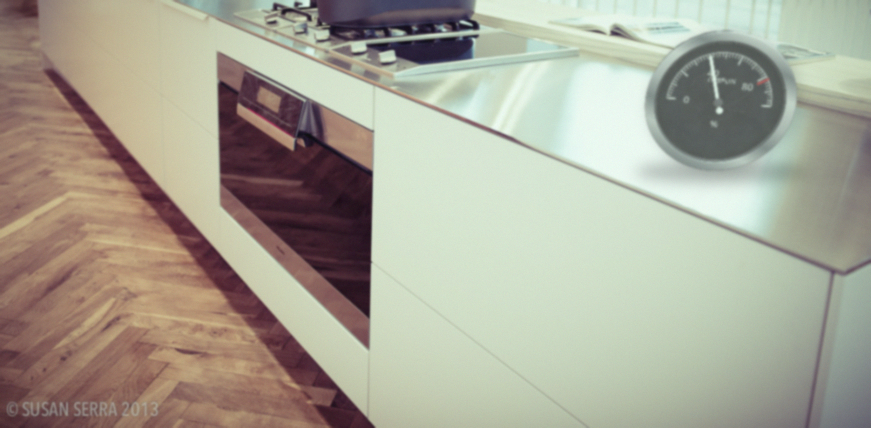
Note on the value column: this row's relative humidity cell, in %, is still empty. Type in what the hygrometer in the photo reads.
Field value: 40 %
